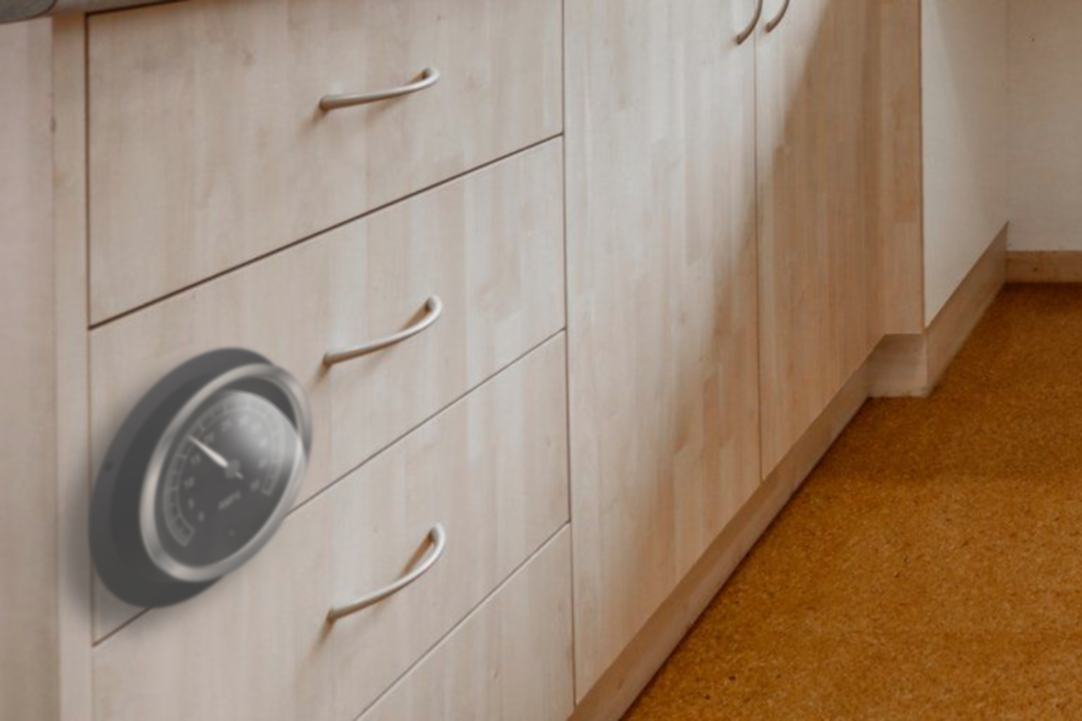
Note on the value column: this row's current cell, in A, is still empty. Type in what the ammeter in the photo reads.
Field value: 17.5 A
